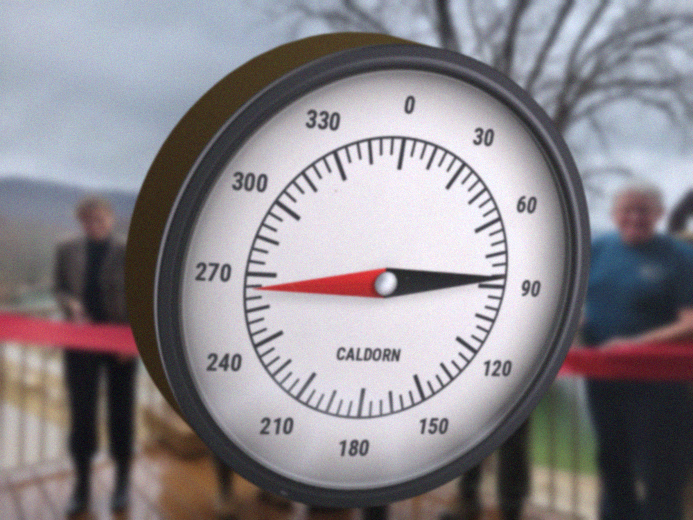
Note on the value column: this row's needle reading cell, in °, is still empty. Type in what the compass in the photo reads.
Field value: 265 °
